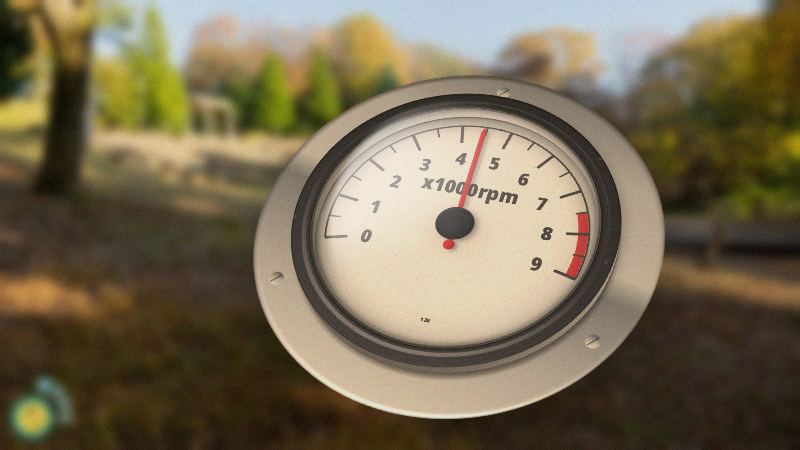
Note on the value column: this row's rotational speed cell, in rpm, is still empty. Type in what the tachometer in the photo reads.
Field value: 4500 rpm
